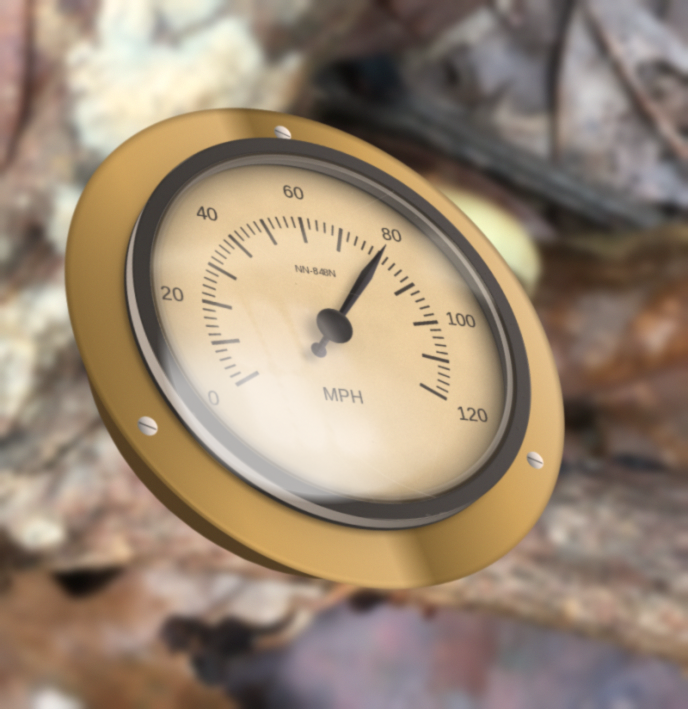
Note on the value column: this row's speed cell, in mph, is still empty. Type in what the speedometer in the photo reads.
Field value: 80 mph
